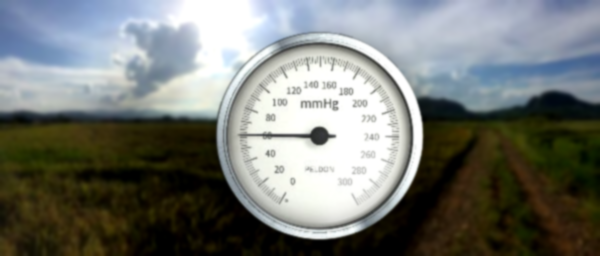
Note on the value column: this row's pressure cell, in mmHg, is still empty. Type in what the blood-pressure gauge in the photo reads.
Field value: 60 mmHg
